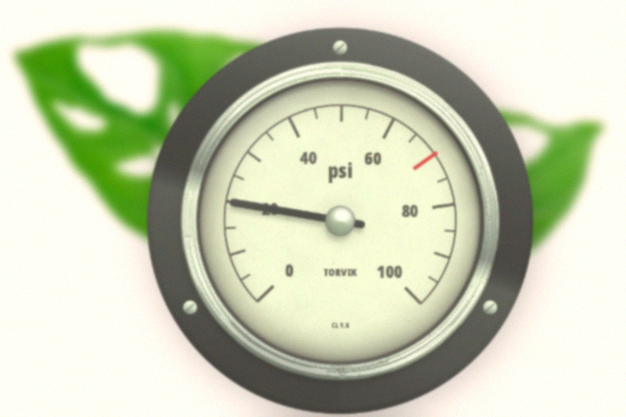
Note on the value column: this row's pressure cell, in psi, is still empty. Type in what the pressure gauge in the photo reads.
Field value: 20 psi
